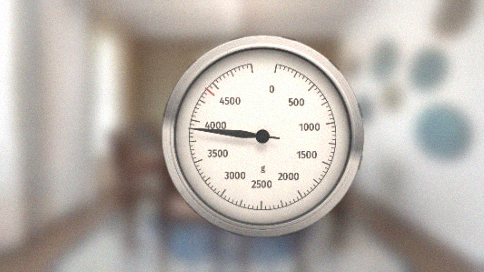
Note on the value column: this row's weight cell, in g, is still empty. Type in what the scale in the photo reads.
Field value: 3900 g
